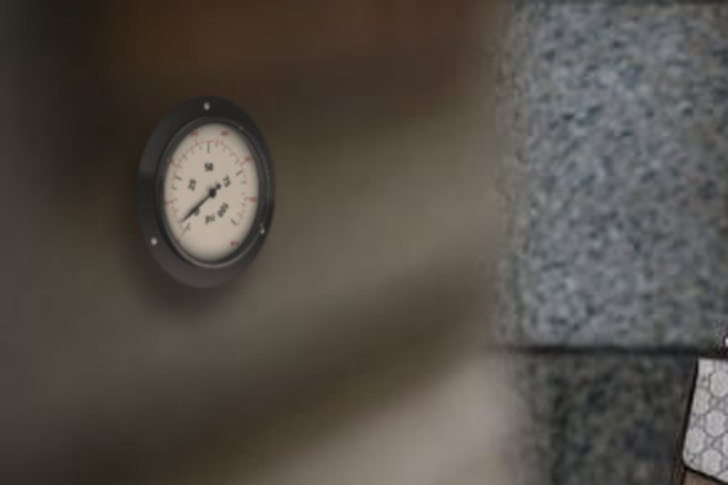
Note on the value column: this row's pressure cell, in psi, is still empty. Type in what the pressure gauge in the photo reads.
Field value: 5 psi
